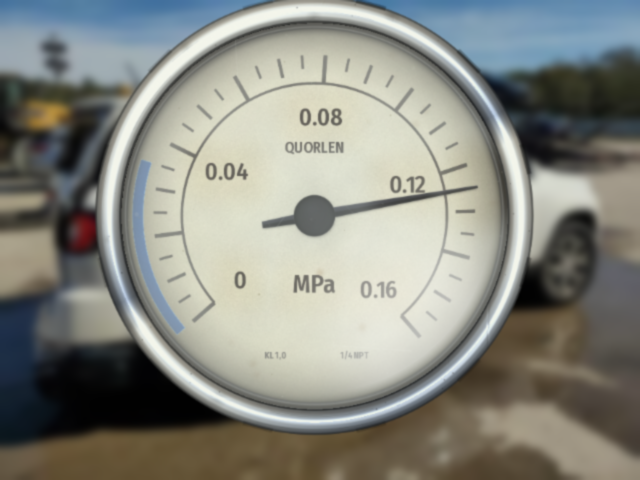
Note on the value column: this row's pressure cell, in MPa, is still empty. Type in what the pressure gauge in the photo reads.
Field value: 0.125 MPa
